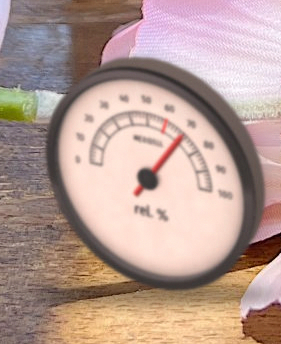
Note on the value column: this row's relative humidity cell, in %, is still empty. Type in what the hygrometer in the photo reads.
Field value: 70 %
